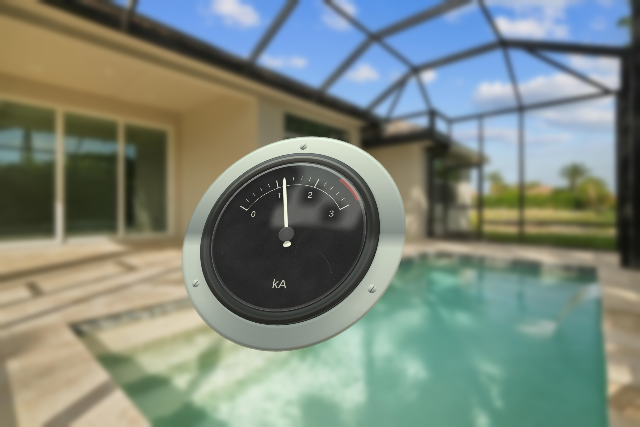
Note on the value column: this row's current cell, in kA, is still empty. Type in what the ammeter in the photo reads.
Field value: 1.2 kA
